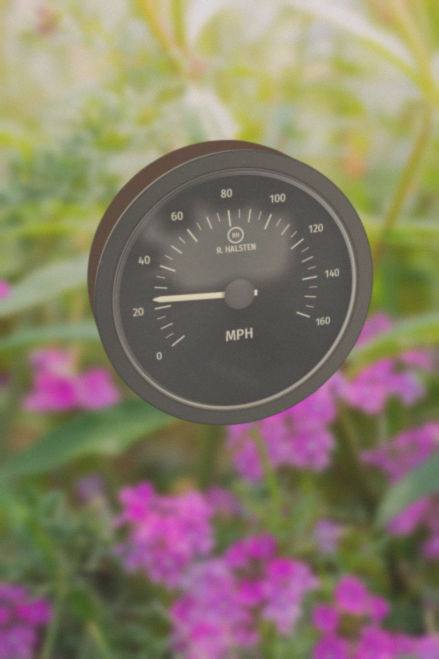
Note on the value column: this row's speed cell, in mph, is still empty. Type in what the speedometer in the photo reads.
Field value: 25 mph
